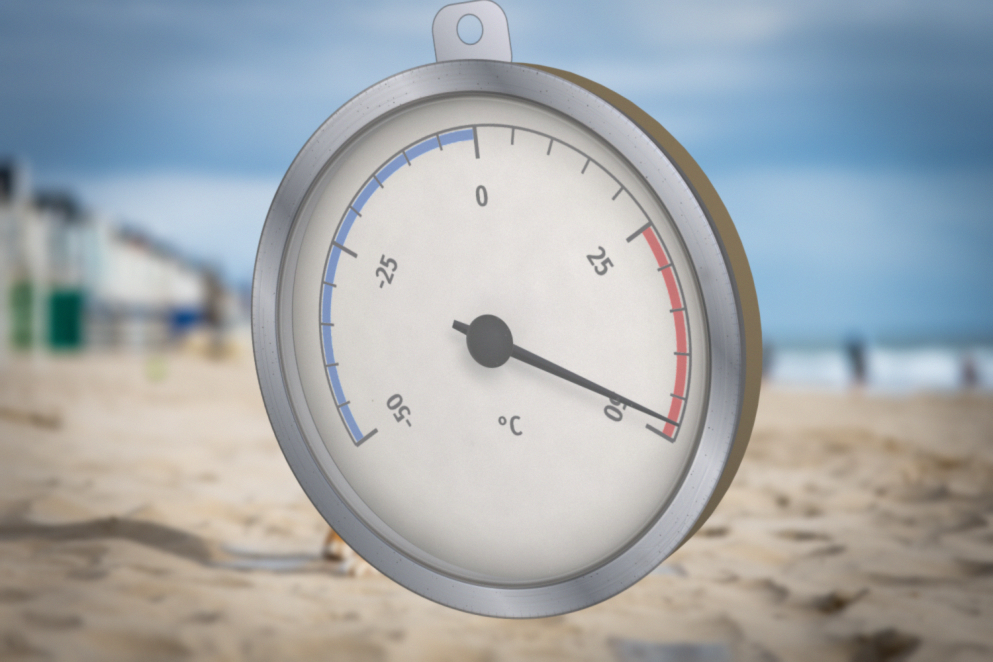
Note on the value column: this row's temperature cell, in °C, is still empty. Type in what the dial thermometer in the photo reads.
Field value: 47.5 °C
